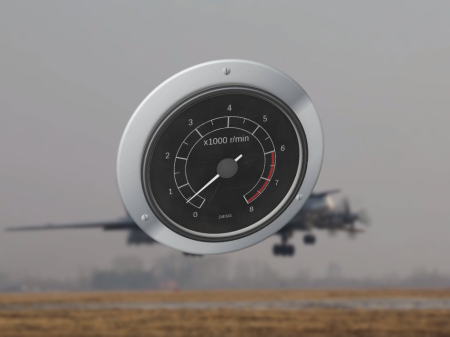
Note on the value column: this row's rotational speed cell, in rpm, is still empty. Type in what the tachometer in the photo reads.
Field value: 500 rpm
